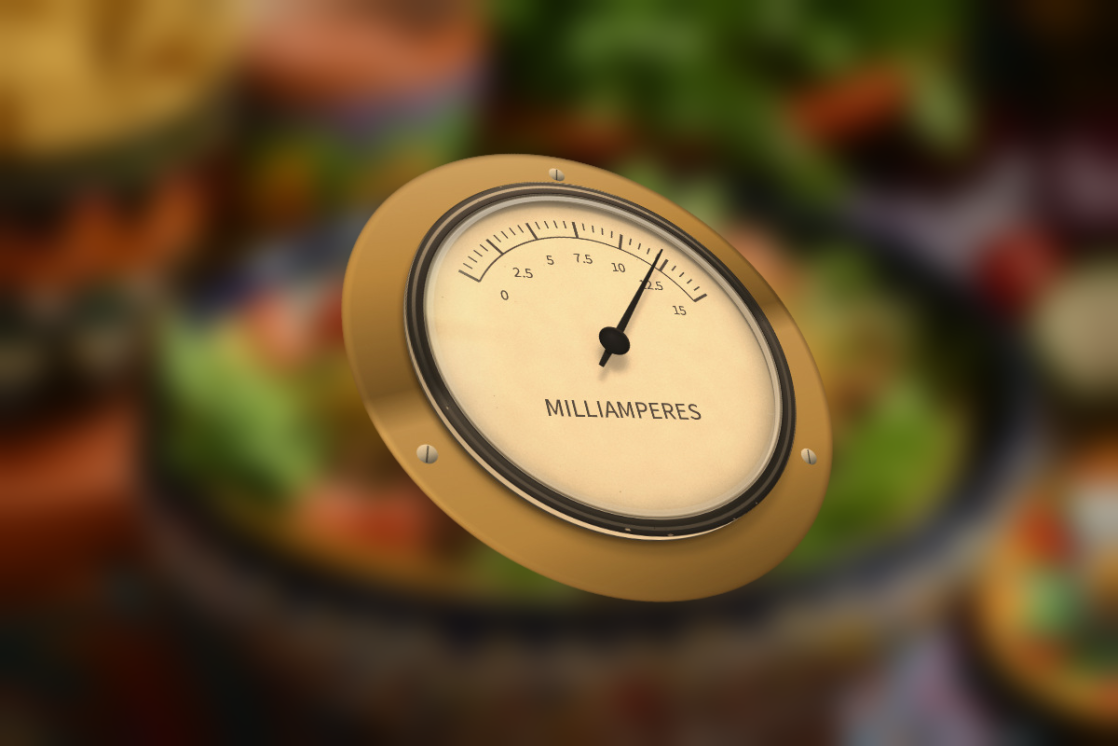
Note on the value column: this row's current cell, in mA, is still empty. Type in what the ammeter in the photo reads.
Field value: 12 mA
